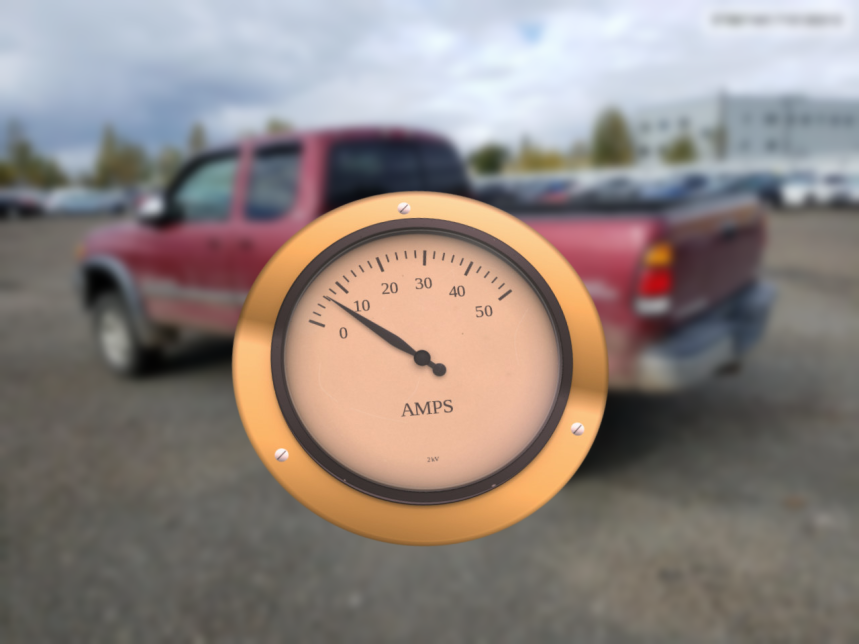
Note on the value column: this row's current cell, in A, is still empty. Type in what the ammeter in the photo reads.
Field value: 6 A
